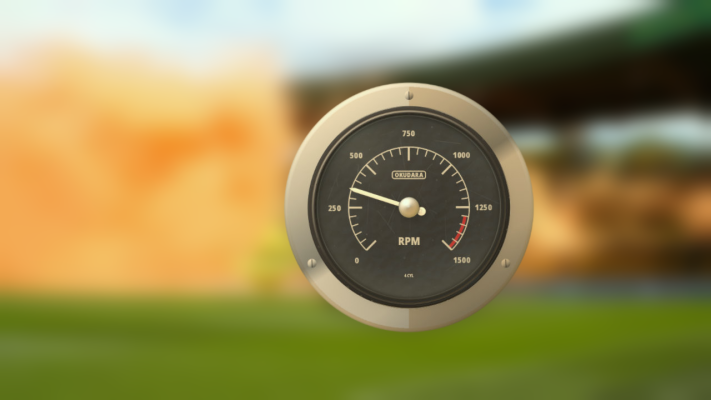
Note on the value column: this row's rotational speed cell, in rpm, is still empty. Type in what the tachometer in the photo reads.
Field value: 350 rpm
